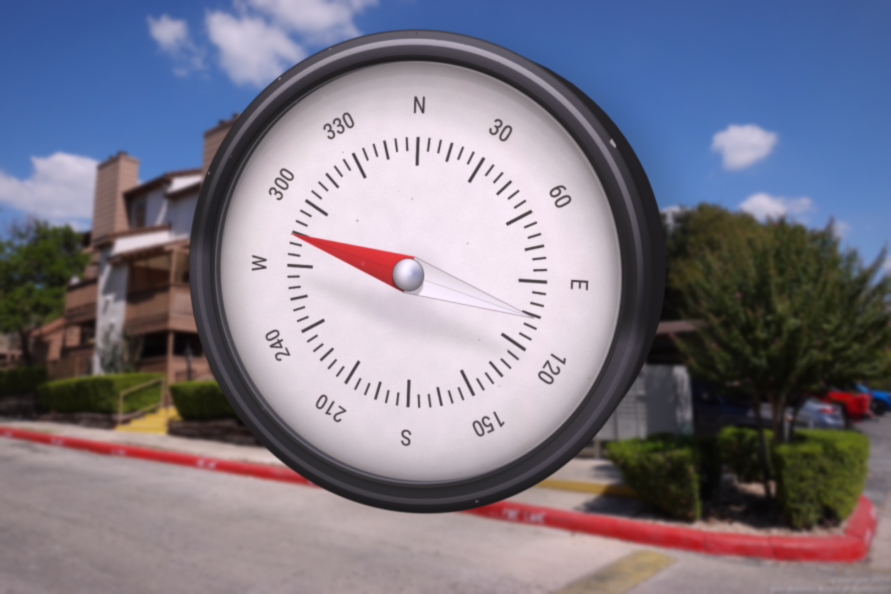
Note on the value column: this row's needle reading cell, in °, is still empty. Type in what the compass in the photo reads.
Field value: 285 °
